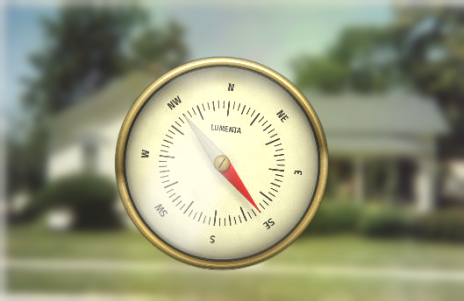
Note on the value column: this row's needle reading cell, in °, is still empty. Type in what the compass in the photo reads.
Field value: 135 °
